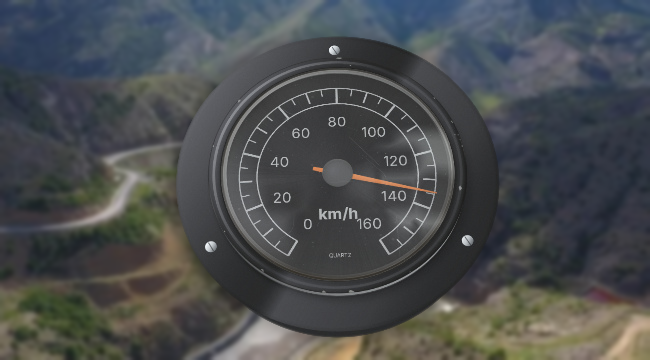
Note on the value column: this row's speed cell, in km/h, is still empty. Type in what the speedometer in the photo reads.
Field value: 135 km/h
